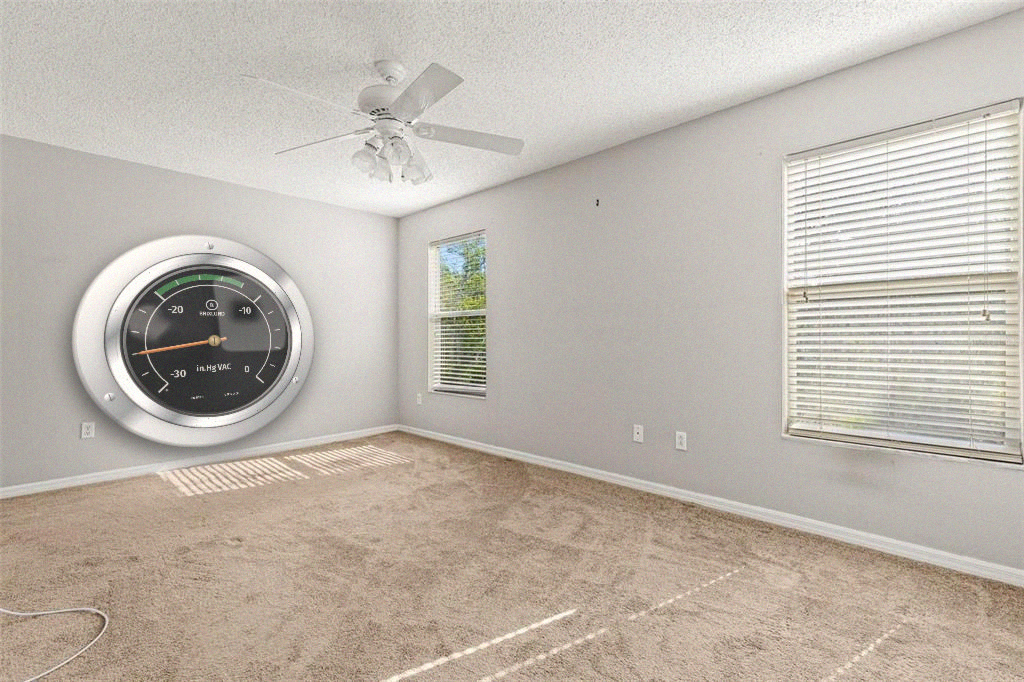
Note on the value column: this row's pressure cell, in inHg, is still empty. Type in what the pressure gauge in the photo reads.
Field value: -26 inHg
